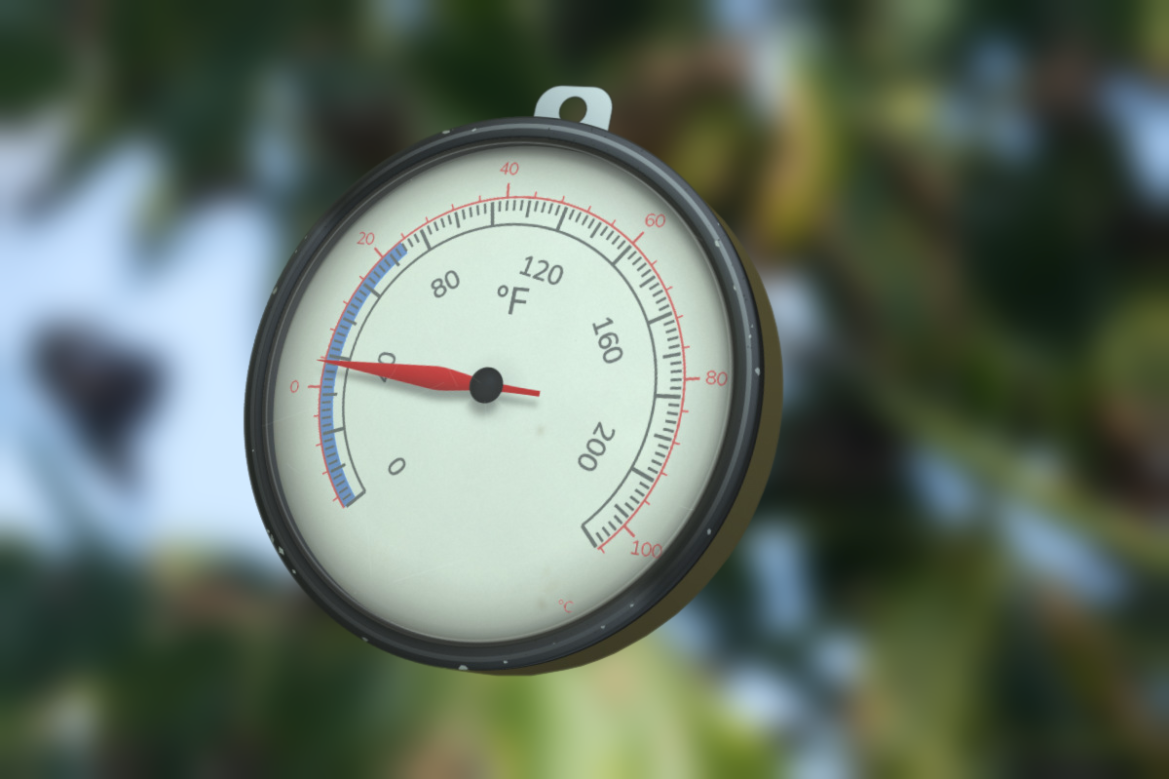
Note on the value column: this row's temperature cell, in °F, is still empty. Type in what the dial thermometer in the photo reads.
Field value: 38 °F
